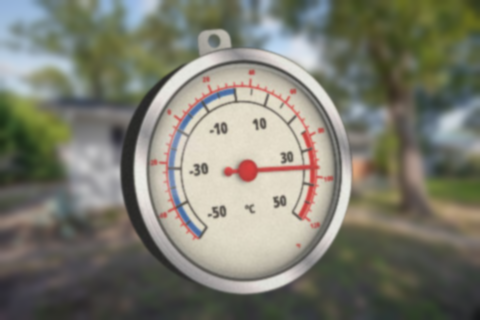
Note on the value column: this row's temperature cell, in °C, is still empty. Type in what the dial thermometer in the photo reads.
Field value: 35 °C
